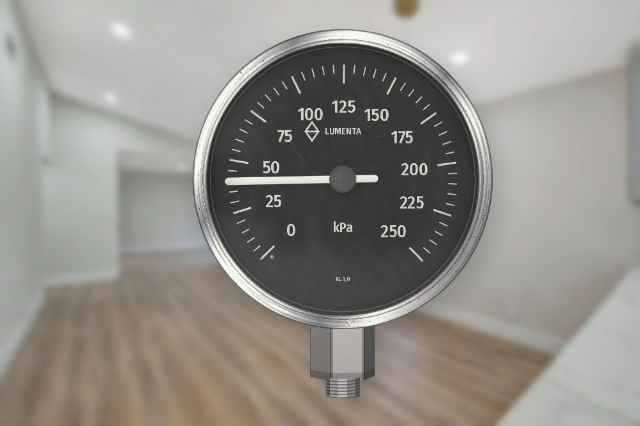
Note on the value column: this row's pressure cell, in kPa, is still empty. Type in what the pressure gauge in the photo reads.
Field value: 40 kPa
